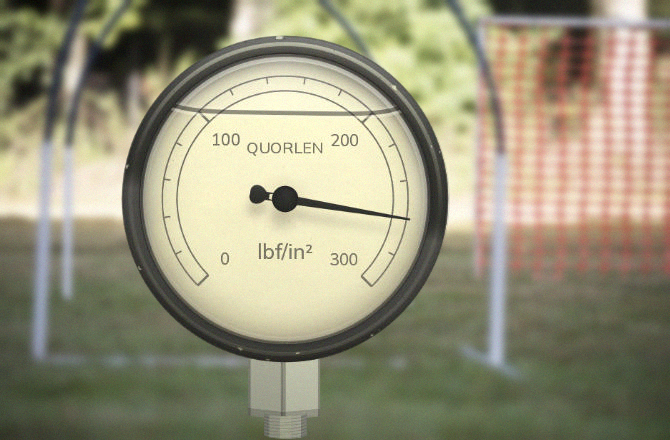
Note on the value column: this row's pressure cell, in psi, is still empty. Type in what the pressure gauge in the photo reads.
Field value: 260 psi
